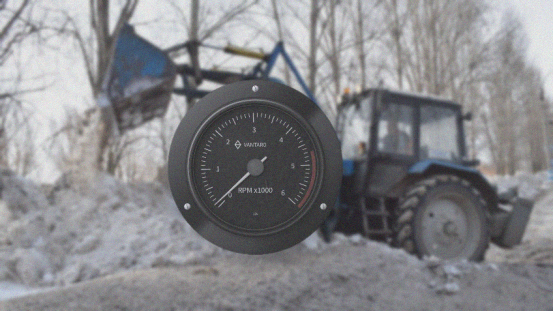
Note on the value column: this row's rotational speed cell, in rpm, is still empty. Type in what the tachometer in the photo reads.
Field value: 100 rpm
